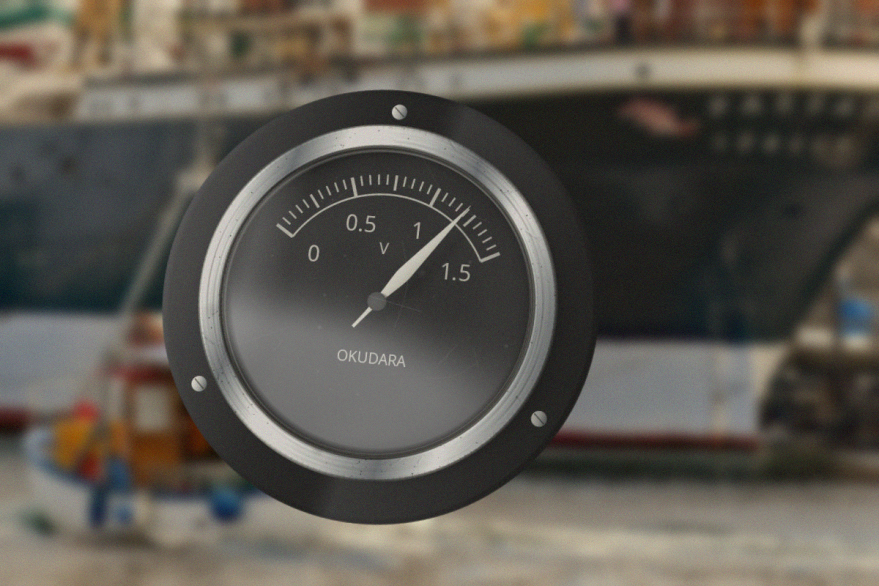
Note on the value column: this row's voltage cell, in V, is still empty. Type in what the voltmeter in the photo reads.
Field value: 1.2 V
